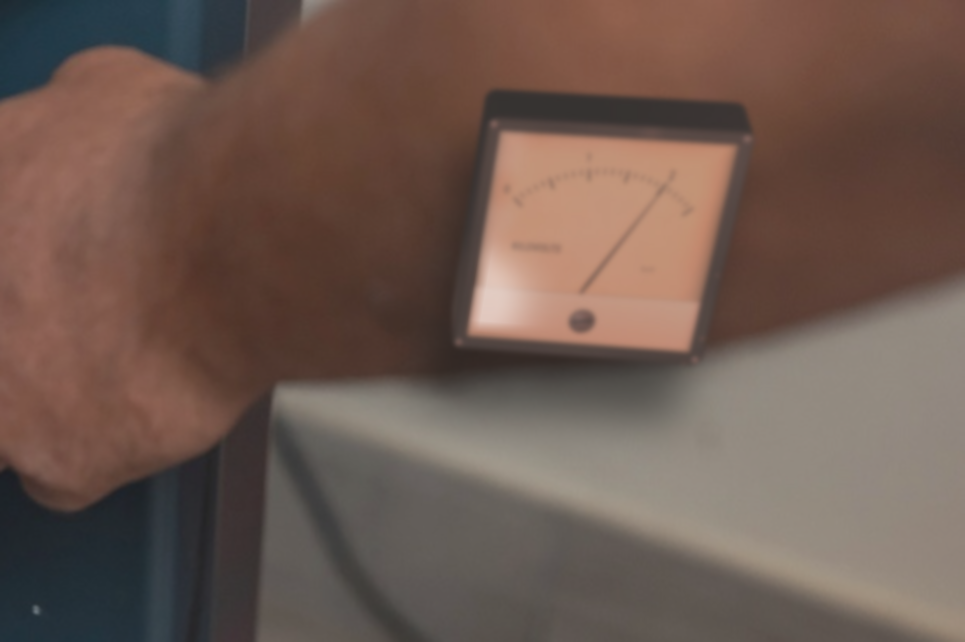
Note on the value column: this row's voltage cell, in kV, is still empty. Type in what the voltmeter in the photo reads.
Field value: 2 kV
